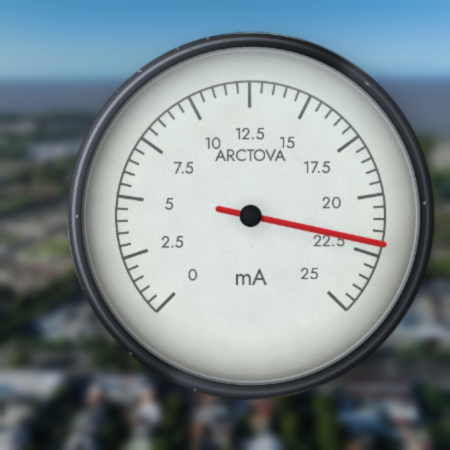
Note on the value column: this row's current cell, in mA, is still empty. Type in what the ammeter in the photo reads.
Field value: 22 mA
